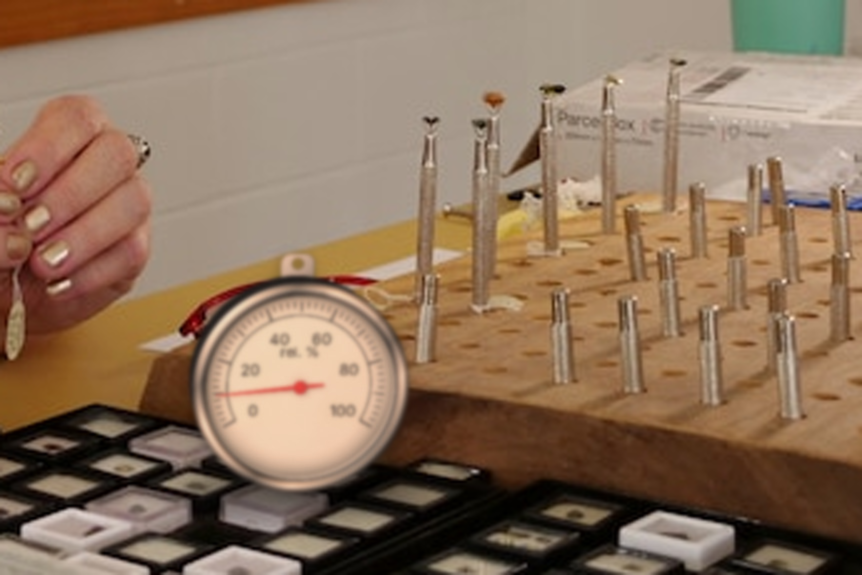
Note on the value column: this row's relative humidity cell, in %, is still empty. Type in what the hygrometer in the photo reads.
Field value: 10 %
